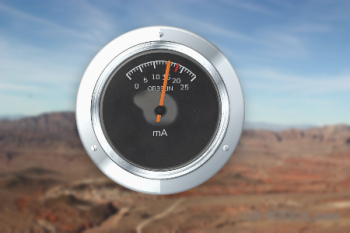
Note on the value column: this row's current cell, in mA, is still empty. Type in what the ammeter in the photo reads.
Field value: 15 mA
